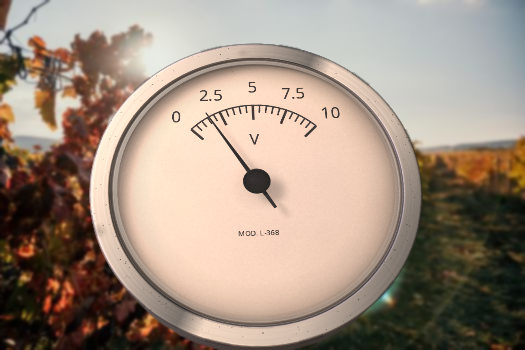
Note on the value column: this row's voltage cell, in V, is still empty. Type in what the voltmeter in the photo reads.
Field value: 1.5 V
